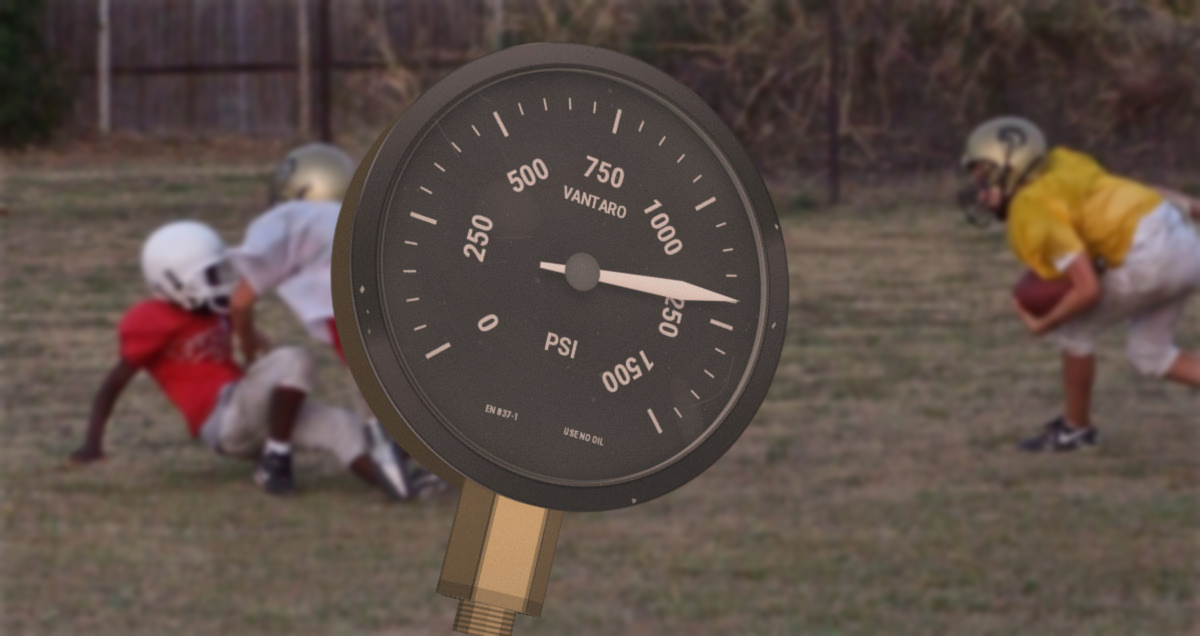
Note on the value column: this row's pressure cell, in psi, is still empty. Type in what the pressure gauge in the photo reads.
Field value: 1200 psi
